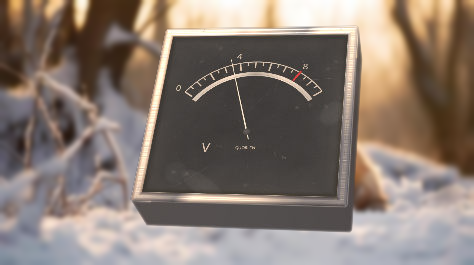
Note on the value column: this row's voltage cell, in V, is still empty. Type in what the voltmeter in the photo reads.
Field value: 3.5 V
